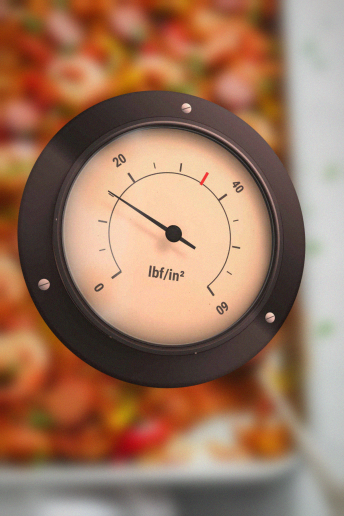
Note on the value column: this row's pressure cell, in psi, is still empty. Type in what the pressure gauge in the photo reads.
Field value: 15 psi
